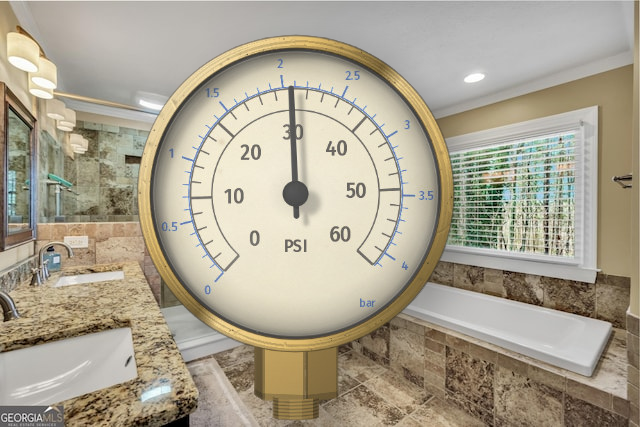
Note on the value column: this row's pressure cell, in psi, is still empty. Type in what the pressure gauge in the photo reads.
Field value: 30 psi
